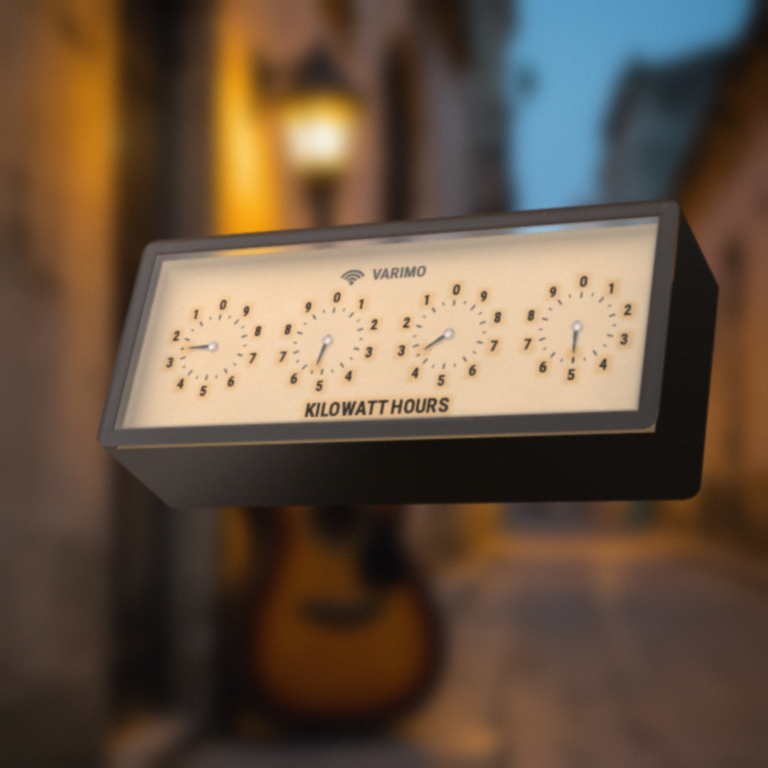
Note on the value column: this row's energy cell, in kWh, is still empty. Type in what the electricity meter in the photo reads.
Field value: 2535 kWh
